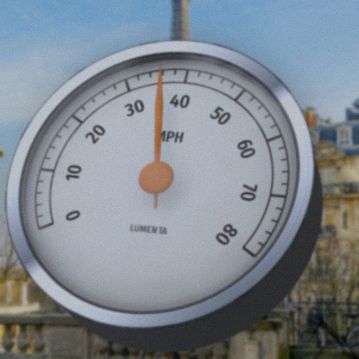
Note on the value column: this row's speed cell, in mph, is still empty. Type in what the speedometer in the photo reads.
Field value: 36 mph
